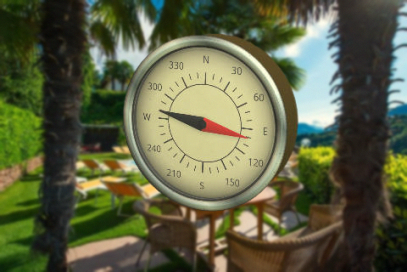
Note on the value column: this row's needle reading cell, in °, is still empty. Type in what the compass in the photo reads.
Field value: 100 °
